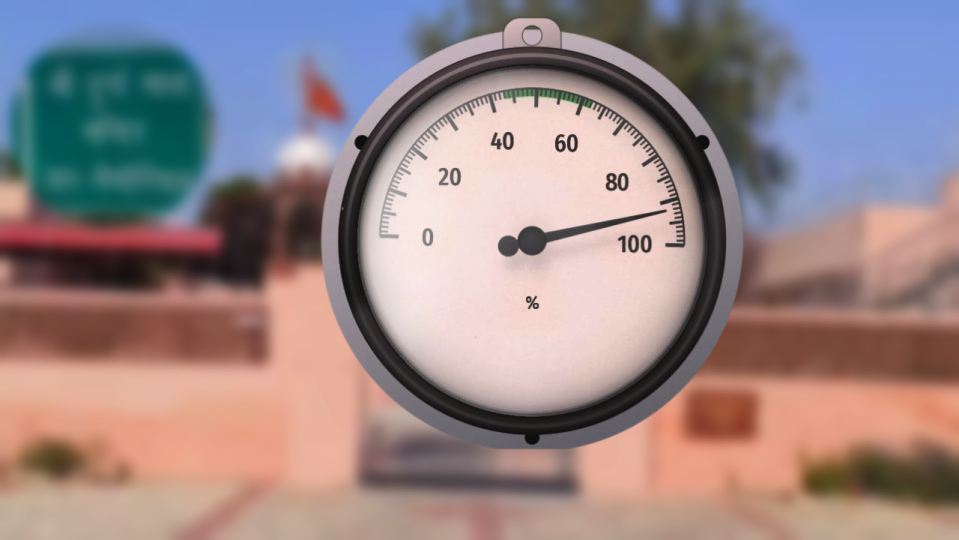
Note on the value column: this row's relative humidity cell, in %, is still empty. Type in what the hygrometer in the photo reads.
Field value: 92 %
